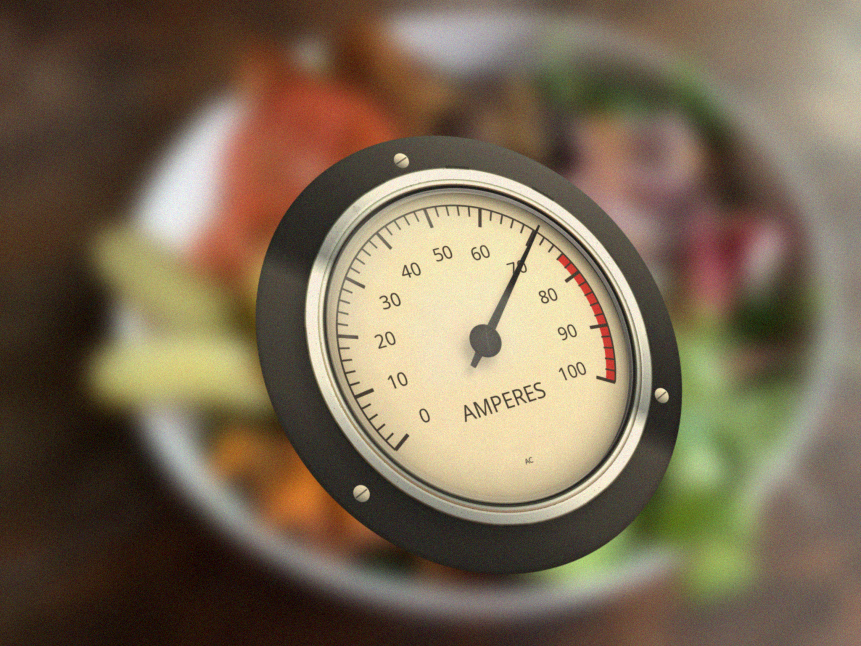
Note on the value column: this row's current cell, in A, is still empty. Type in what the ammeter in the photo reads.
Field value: 70 A
